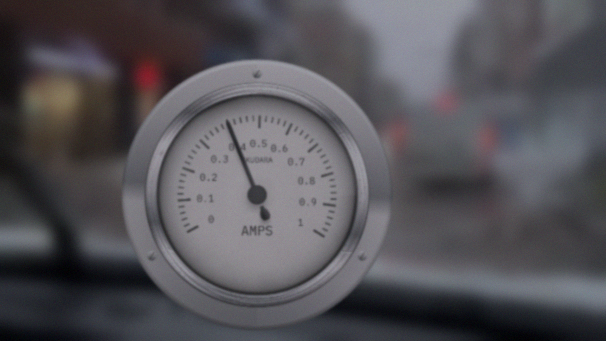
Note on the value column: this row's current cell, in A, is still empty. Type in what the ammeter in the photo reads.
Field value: 0.4 A
